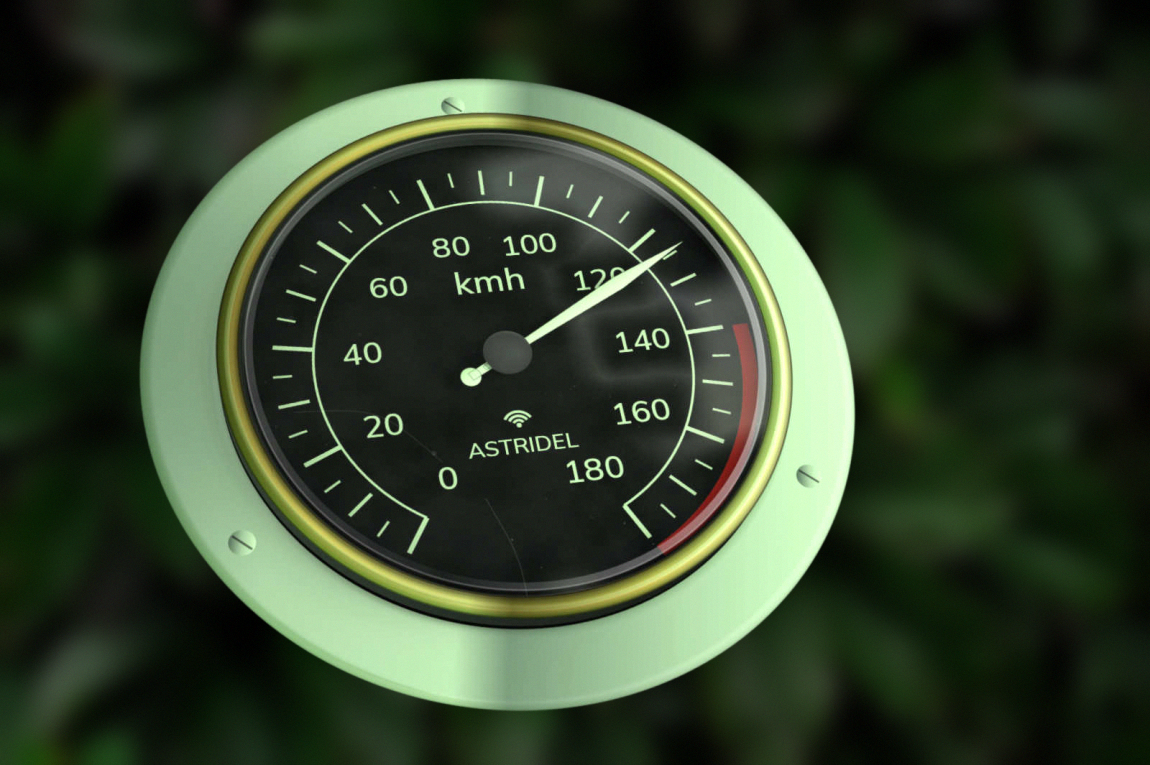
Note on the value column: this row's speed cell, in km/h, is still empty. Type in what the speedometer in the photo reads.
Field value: 125 km/h
